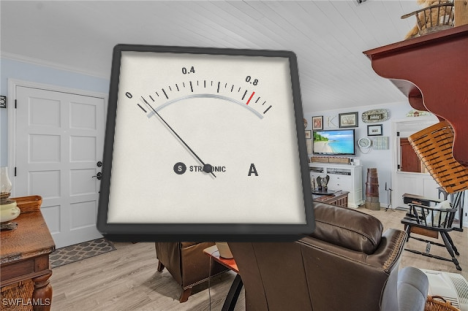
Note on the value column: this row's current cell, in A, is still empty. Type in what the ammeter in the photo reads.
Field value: 0.05 A
